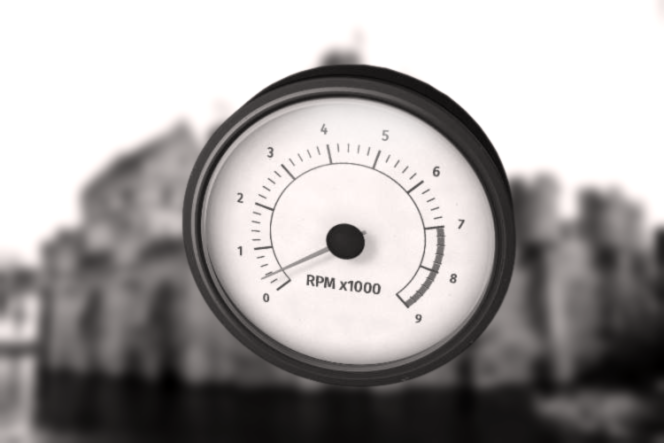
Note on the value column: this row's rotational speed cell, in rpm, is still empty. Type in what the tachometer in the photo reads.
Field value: 400 rpm
